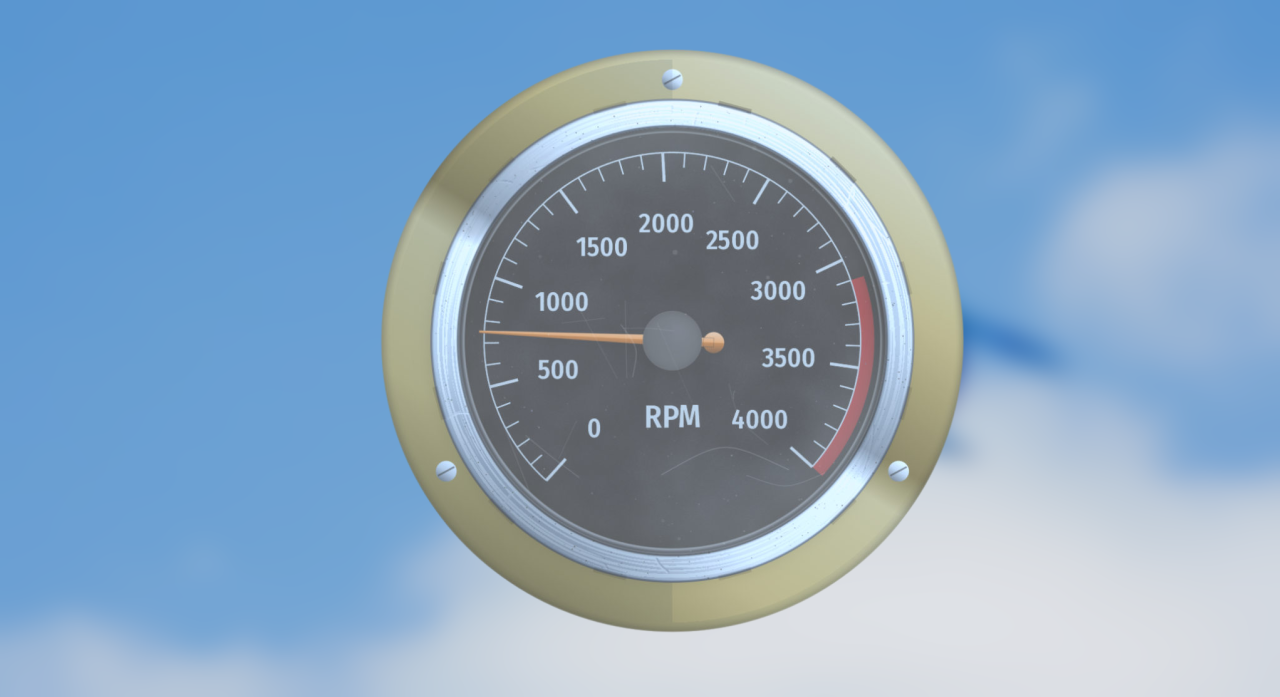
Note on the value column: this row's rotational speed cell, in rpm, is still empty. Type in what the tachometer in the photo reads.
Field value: 750 rpm
